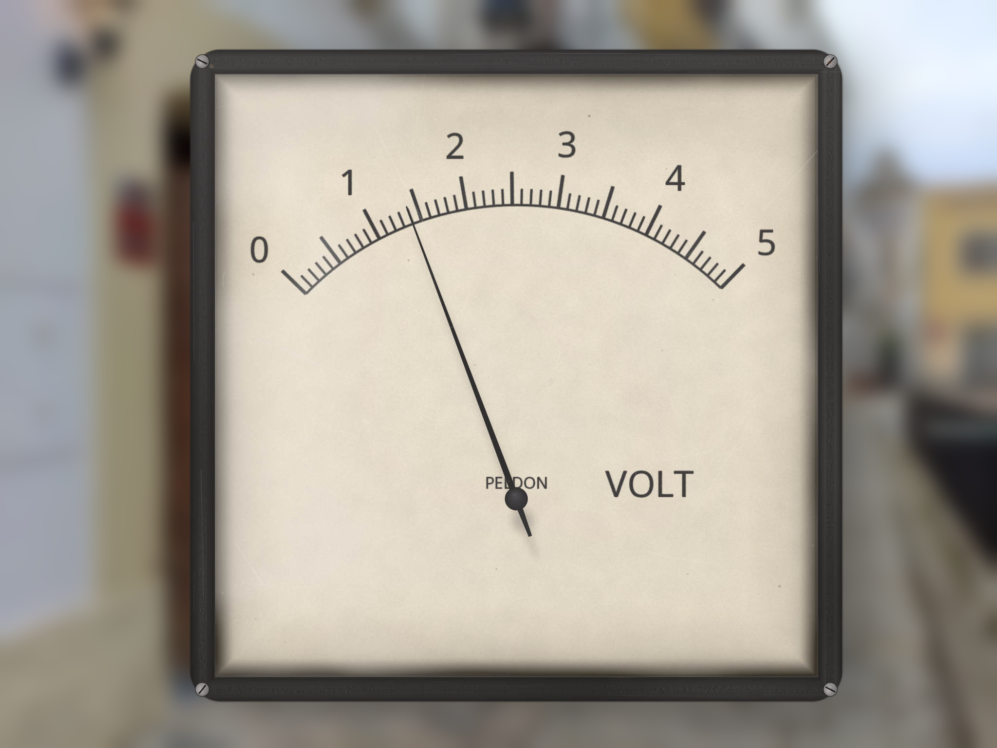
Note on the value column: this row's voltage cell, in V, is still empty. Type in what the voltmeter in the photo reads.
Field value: 1.4 V
